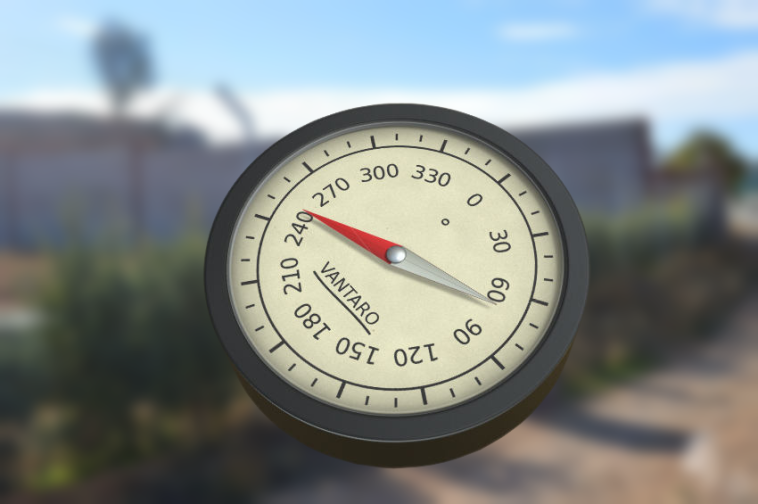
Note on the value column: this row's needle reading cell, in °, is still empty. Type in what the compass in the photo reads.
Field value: 250 °
